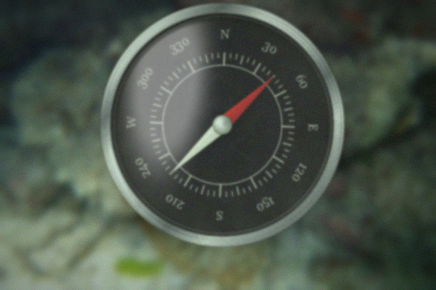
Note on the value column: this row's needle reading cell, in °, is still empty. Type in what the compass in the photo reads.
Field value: 45 °
